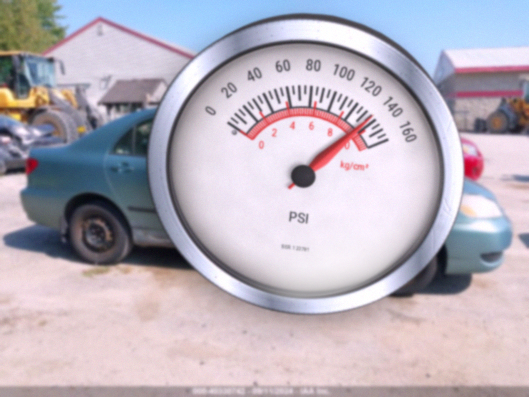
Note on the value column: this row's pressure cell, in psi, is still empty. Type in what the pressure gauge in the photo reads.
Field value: 135 psi
